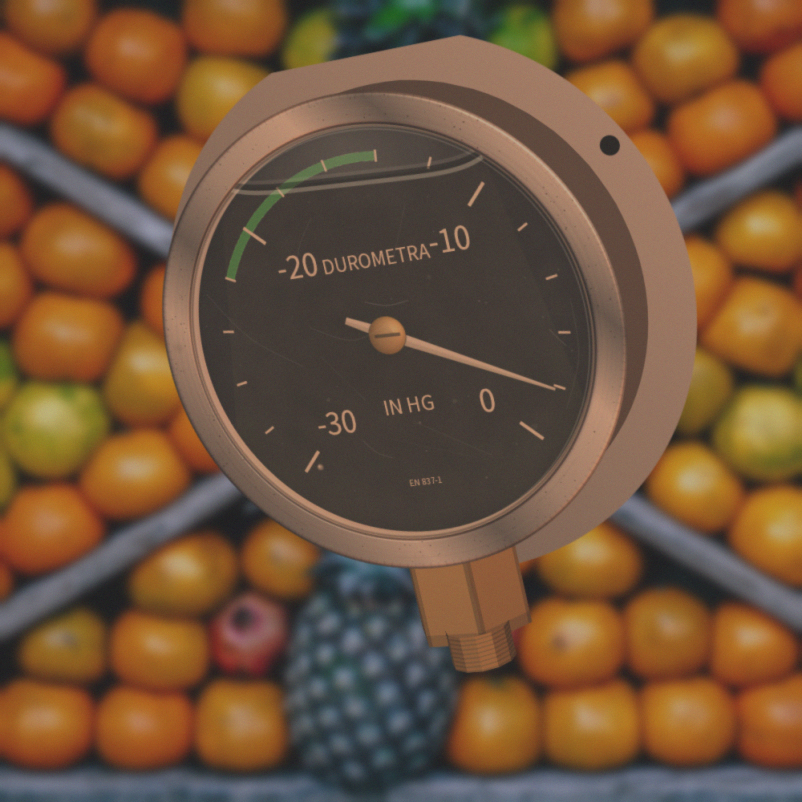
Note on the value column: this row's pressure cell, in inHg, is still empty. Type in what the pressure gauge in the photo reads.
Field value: -2 inHg
